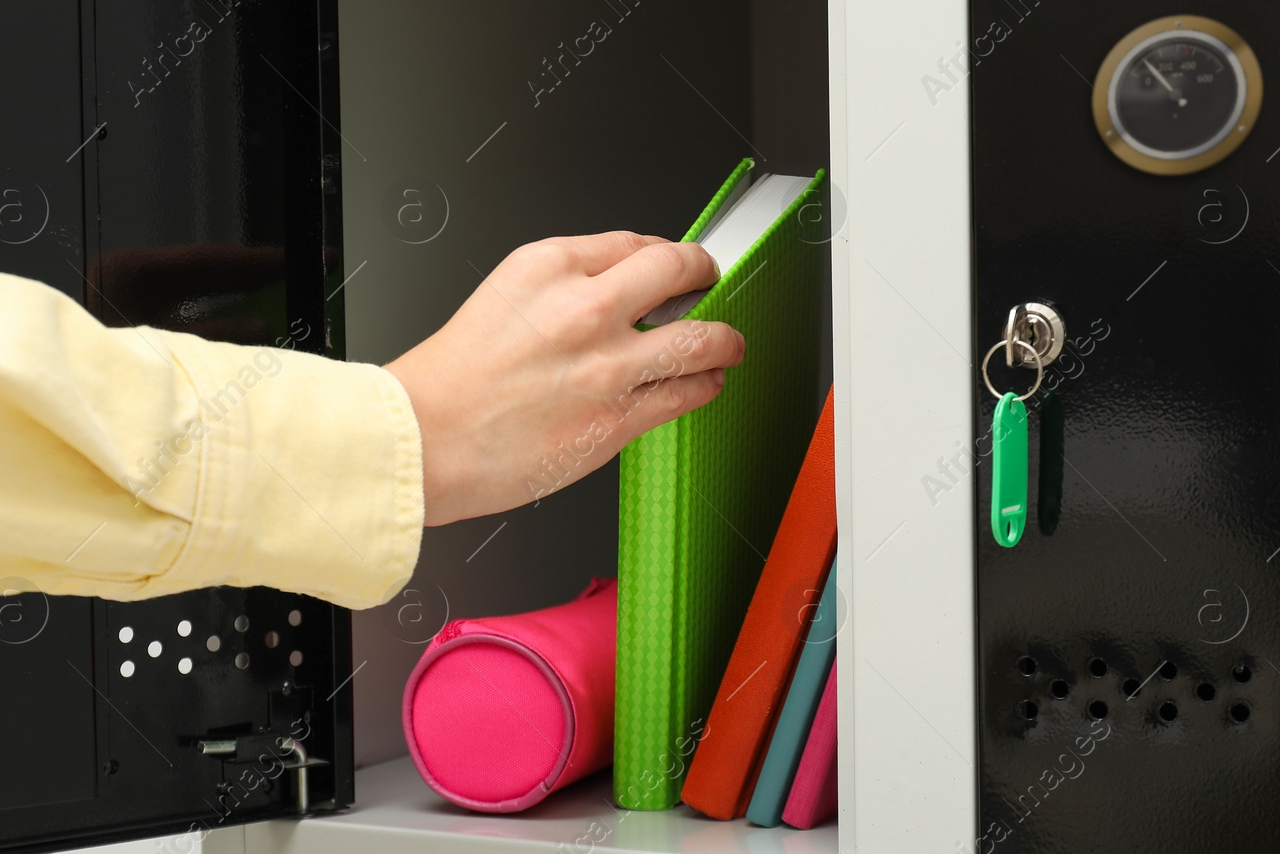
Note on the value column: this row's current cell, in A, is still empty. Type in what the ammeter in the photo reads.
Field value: 100 A
